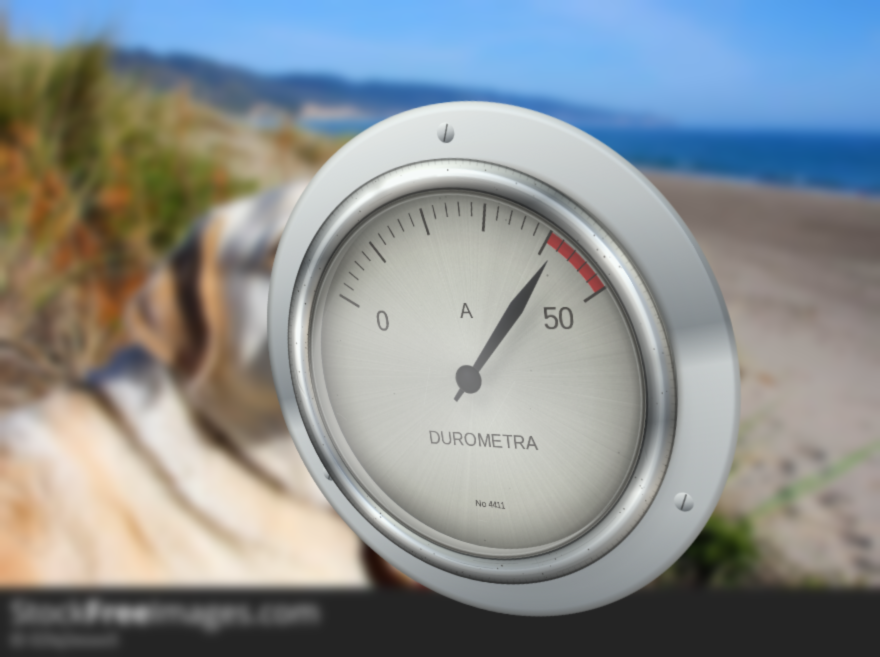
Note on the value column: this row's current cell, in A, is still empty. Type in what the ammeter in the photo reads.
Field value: 42 A
